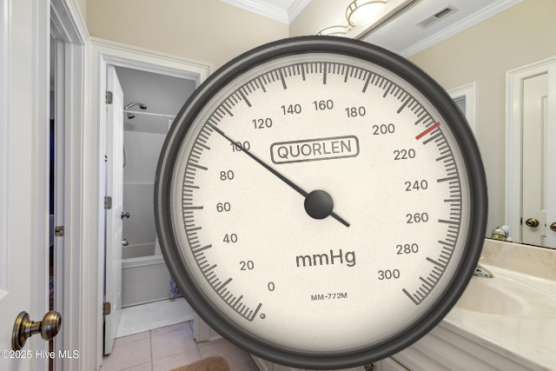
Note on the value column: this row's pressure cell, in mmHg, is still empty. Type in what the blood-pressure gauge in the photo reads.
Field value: 100 mmHg
